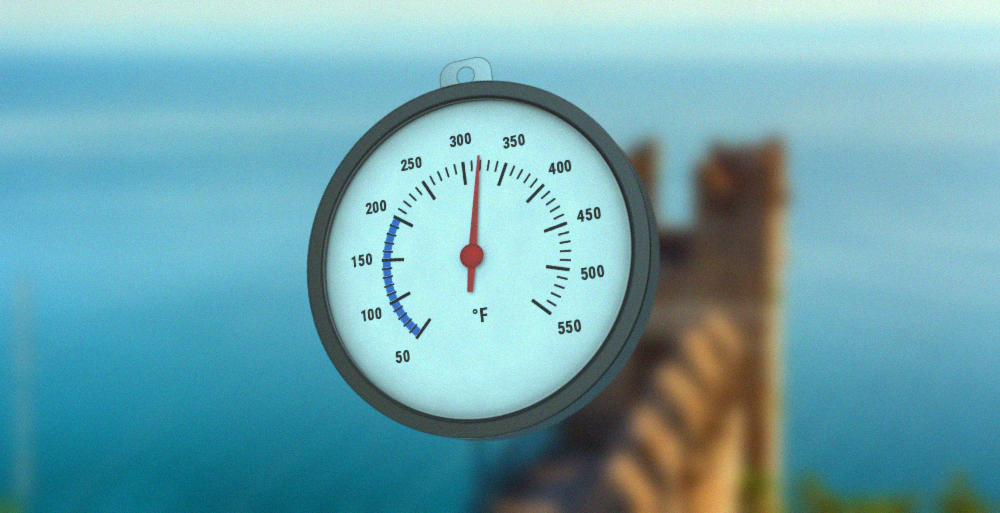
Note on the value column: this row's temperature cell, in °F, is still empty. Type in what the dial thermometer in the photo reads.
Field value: 320 °F
